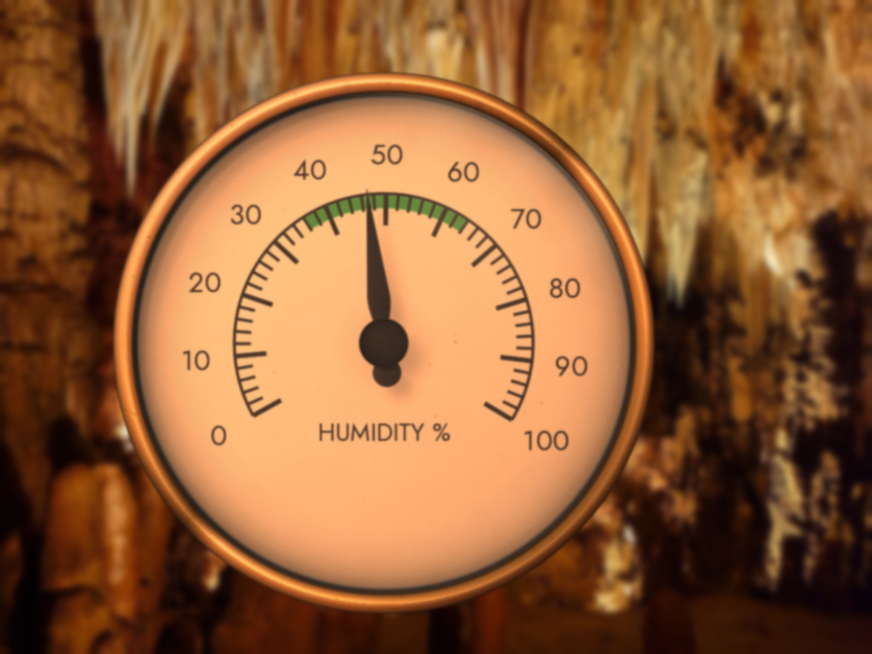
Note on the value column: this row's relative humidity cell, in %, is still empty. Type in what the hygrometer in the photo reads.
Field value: 47 %
